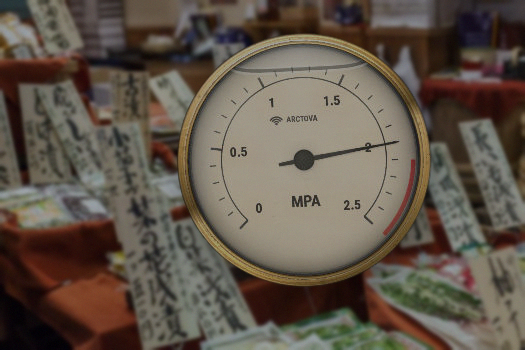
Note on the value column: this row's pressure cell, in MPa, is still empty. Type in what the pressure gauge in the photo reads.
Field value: 2 MPa
